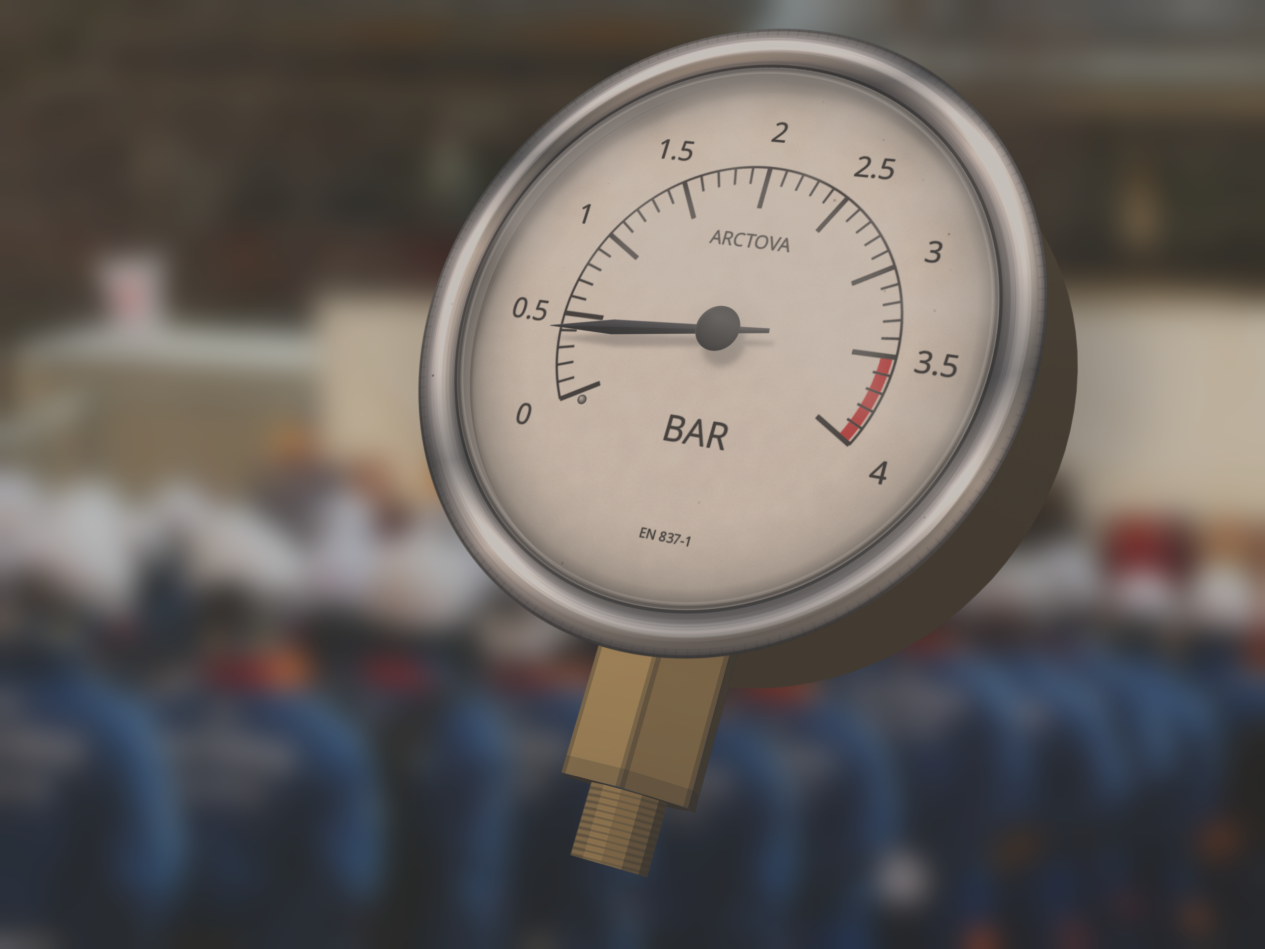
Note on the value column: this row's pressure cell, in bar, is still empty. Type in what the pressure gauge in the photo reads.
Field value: 0.4 bar
